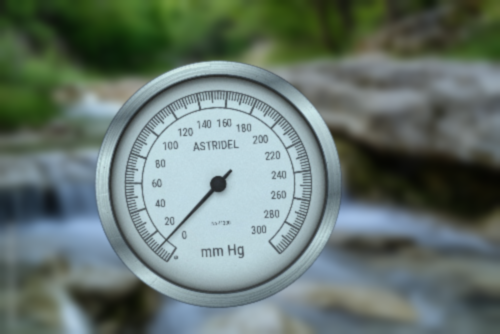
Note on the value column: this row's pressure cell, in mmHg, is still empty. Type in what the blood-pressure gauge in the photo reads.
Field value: 10 mmHg
